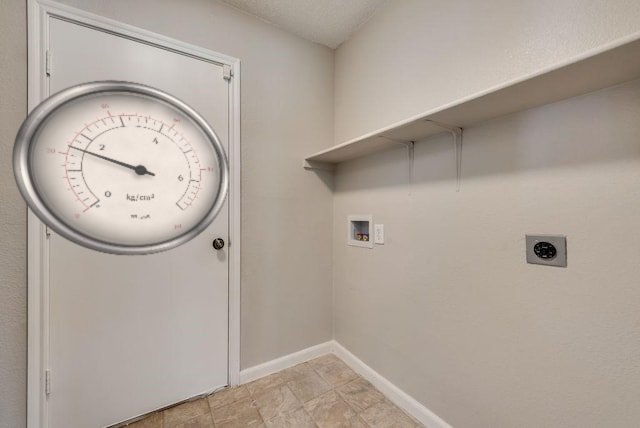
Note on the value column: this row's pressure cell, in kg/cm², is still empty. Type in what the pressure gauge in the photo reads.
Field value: 1.6 kg/cm²
